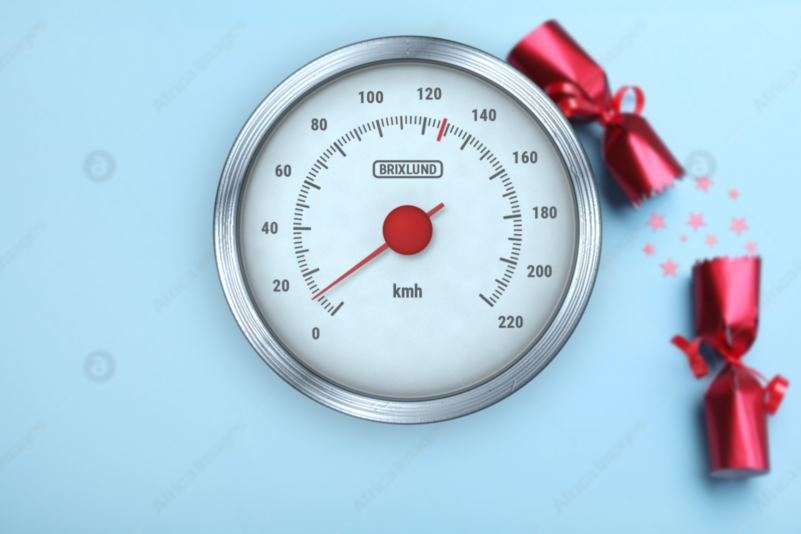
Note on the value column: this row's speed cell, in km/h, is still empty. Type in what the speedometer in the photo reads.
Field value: 10 km/h
